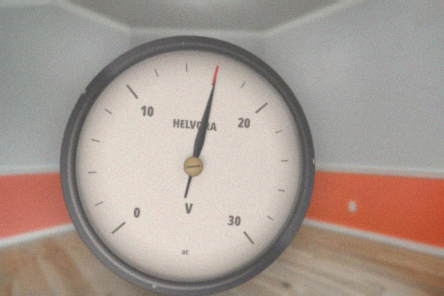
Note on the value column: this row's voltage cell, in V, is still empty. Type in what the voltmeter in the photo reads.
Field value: 16 V
